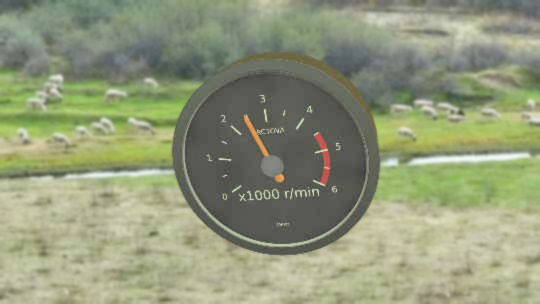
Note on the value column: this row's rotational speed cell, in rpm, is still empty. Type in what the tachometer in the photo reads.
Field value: 2500 rpm
